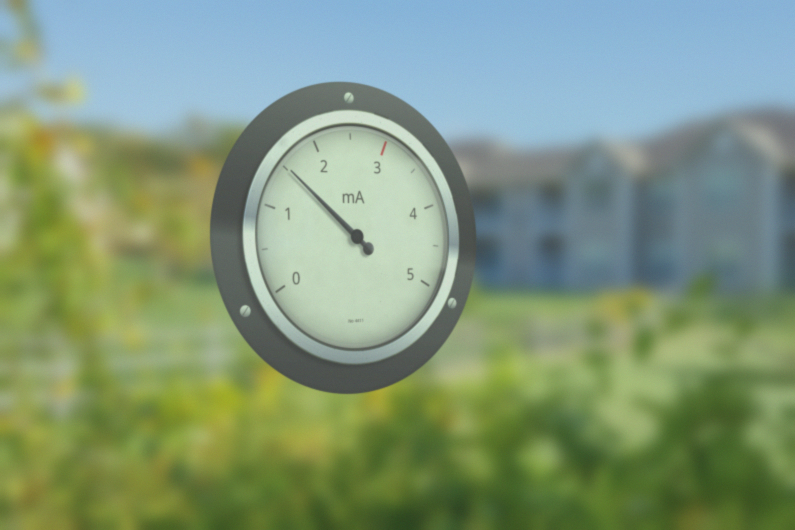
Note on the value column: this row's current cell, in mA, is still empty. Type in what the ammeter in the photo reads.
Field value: 1.5 mA
